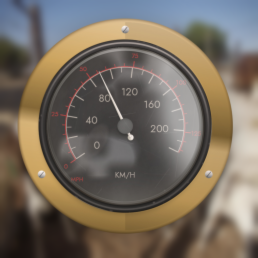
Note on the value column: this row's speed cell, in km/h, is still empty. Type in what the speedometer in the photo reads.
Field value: 90 km/h
